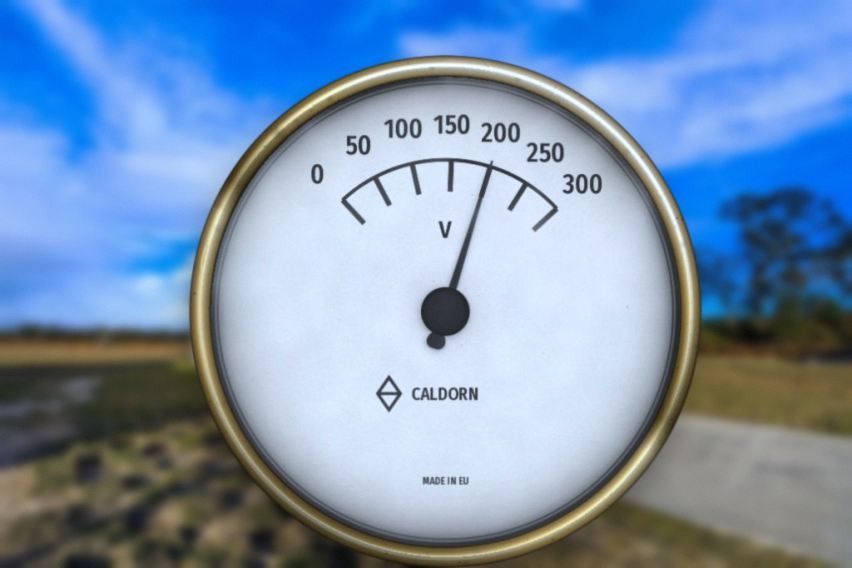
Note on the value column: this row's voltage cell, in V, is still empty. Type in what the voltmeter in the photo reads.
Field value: 200 V
